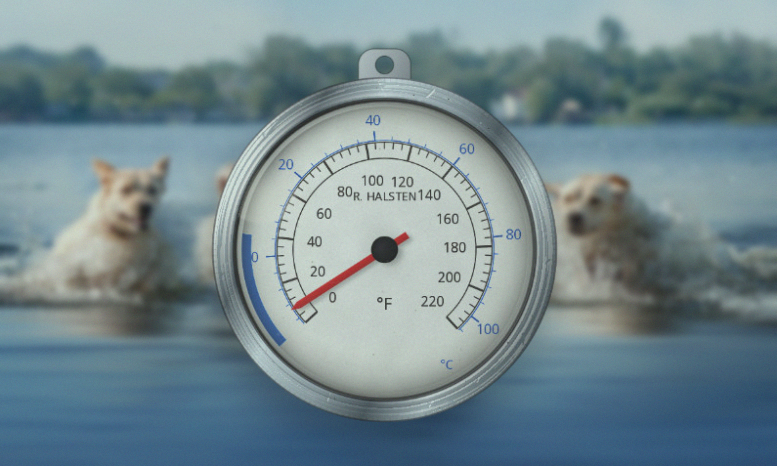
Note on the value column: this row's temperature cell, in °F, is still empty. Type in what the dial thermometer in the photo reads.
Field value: 8 °F
